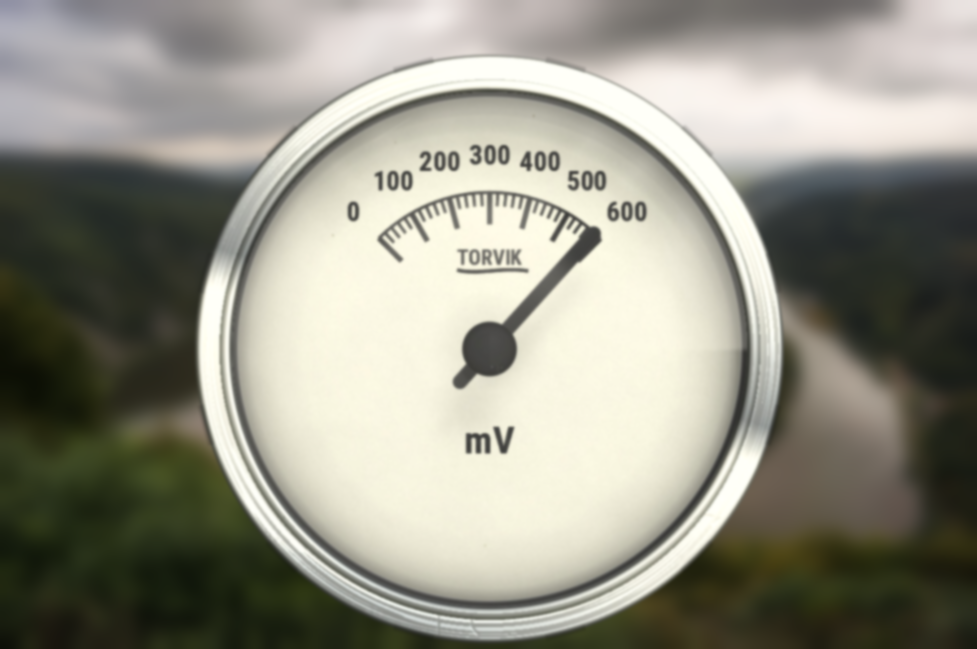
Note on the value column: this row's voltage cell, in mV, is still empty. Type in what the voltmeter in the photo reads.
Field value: 580 mV
